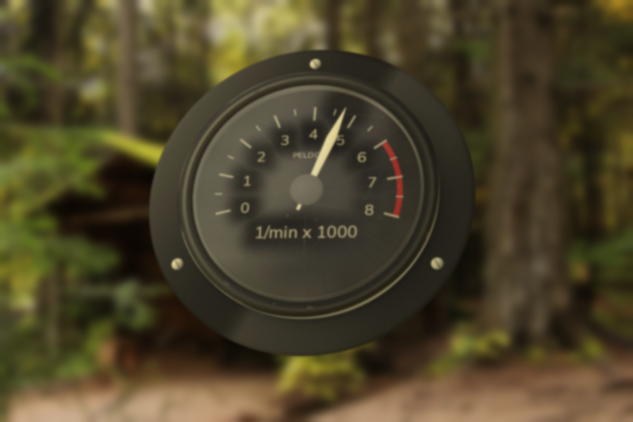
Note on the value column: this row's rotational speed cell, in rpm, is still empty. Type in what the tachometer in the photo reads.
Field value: 4750 rpm
